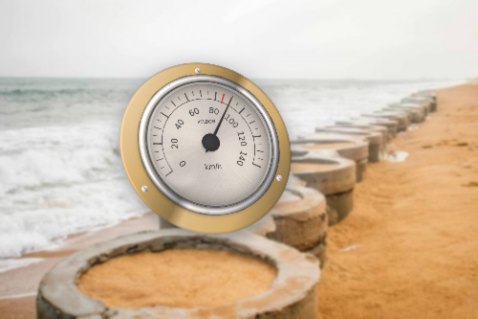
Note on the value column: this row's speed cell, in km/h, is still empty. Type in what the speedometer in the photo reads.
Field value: 90 km/h
